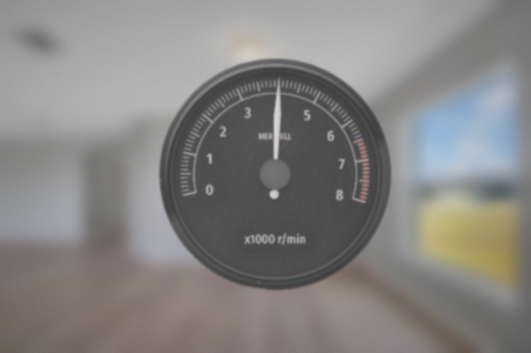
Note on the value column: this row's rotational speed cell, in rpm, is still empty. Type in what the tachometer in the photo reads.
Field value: 4000 rpm
